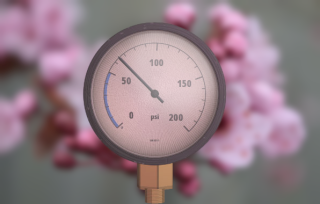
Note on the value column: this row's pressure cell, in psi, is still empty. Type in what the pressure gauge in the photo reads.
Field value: 65 psi
